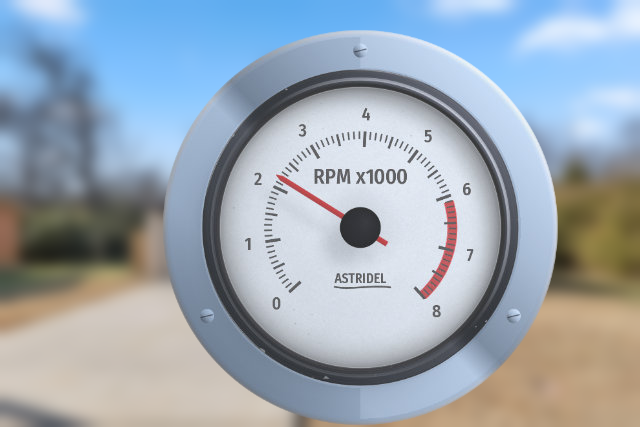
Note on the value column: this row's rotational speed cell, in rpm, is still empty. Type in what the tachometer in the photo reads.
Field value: 2200 rpm
